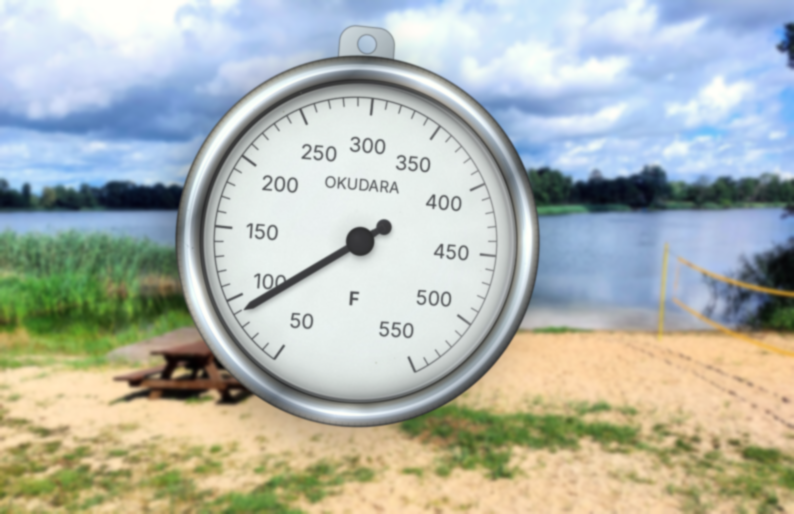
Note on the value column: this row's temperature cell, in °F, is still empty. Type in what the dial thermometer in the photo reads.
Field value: 90 °F
